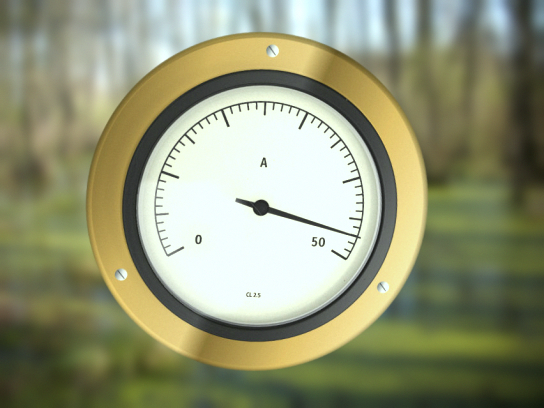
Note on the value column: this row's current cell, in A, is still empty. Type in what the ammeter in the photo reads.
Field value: 47 A
